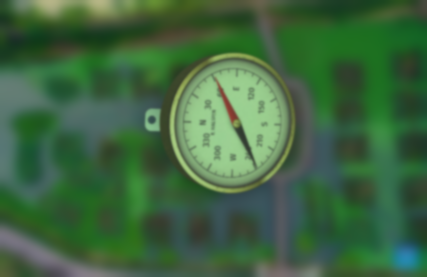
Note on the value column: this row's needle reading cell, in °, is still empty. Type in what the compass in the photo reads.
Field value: 60 °
